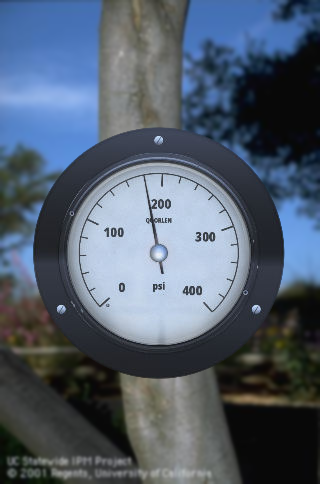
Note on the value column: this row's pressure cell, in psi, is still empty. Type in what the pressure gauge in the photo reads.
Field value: 180 psi
